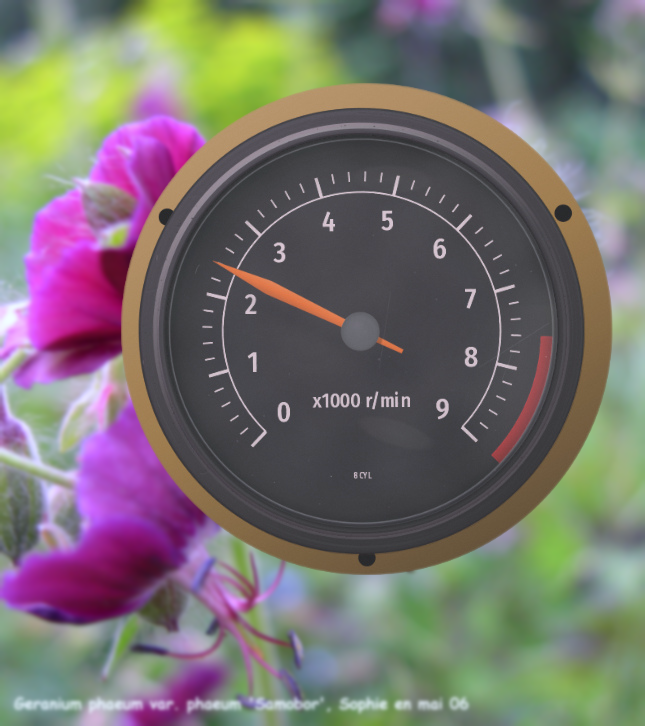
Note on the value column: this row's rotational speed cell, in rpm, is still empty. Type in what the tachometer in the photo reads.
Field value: 2400 rpm
